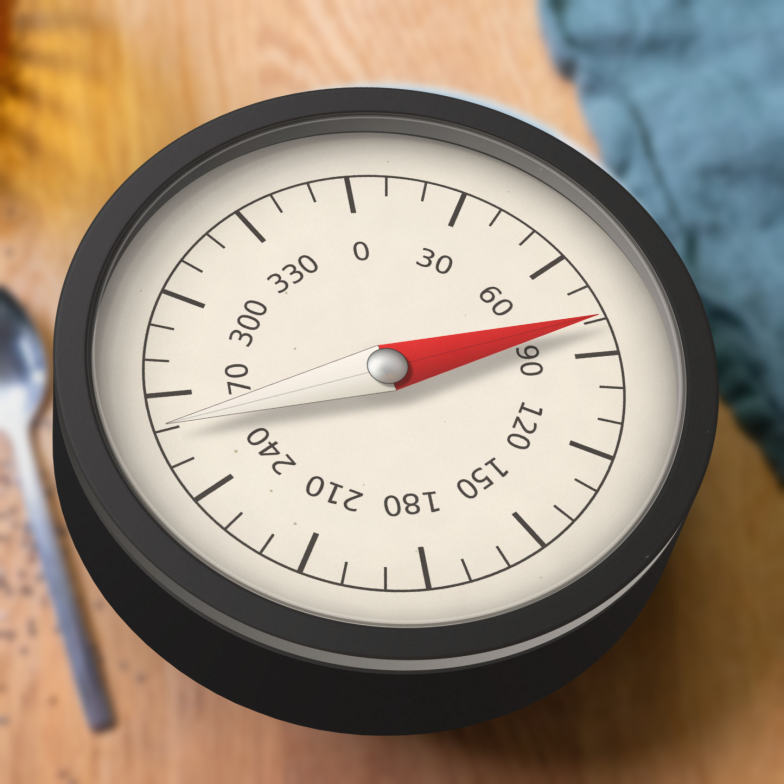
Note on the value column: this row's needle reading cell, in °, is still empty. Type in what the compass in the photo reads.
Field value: 80 °
